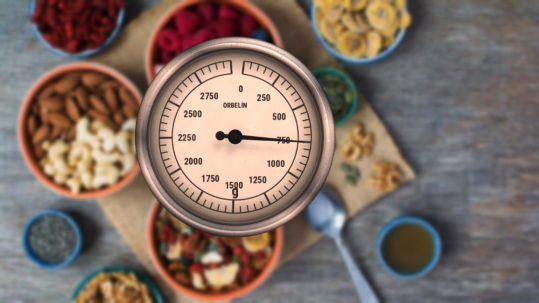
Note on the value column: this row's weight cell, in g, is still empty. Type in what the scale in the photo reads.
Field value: 750 g
